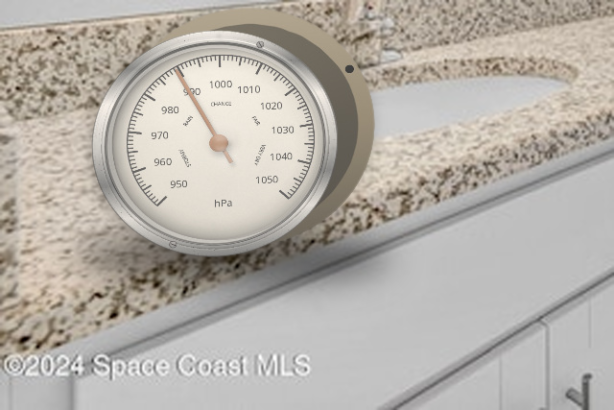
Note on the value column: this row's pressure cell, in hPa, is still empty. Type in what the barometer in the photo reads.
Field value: 990 hPa
